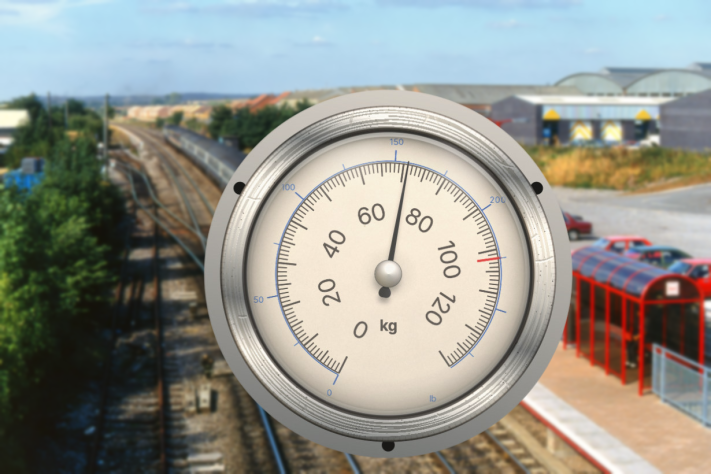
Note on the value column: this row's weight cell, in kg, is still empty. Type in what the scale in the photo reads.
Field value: 71 kg
